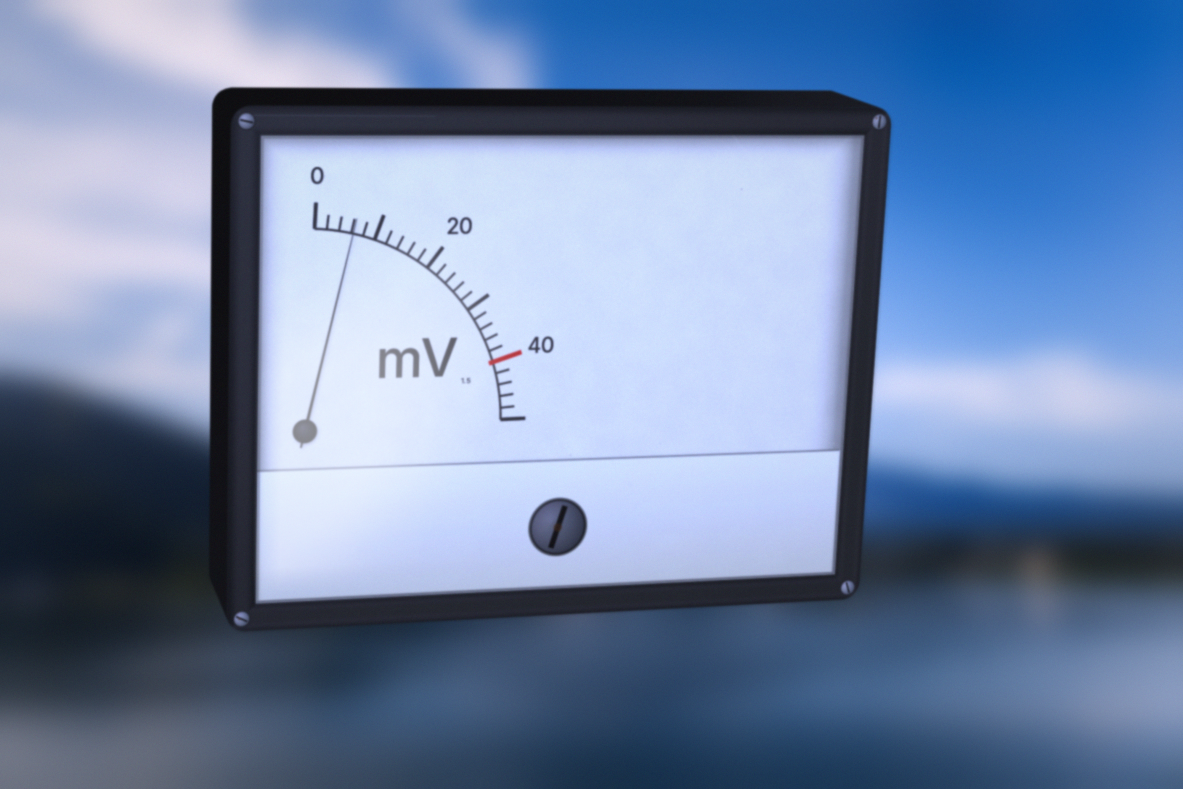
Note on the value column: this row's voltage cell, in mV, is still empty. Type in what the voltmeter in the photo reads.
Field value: 6 mV
